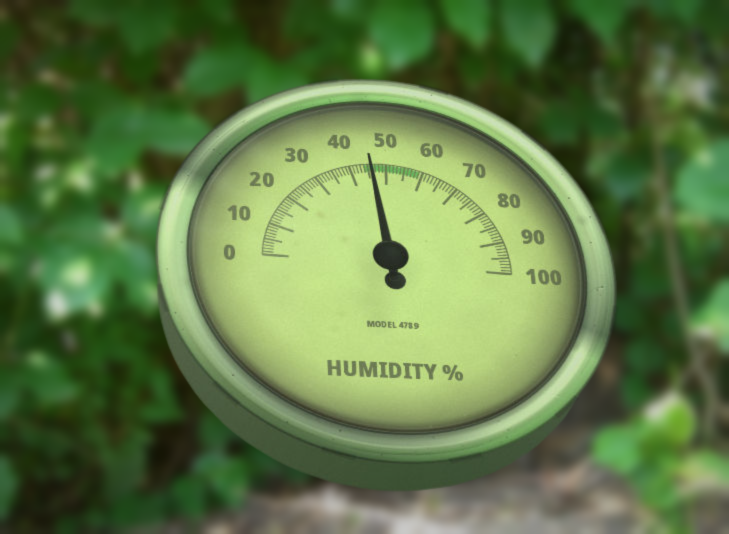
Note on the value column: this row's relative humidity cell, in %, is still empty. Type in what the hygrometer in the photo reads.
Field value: 45 %
